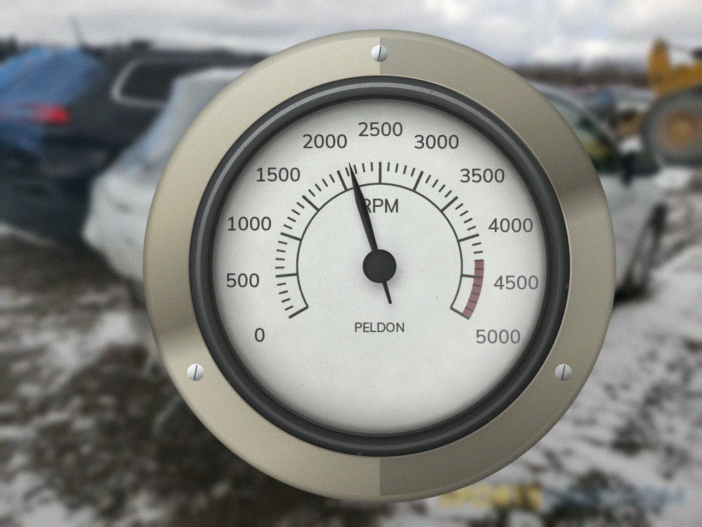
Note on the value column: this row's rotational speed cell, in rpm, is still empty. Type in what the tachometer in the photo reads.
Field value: 2150 rpm
